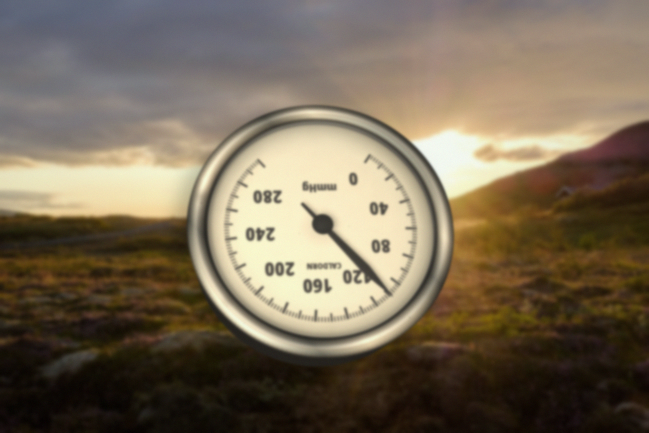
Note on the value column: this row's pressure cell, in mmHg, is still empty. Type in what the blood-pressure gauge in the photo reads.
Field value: 110 mmHg
